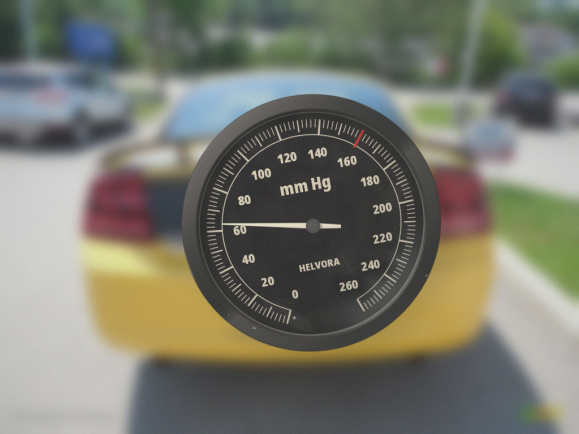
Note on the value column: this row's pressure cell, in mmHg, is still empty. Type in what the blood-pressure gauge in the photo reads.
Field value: 64 mmHg
